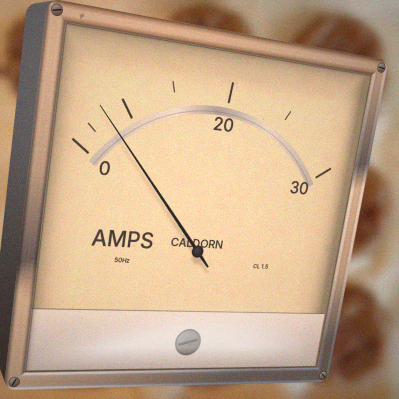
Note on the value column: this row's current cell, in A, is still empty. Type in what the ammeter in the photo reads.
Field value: 7.5 A
